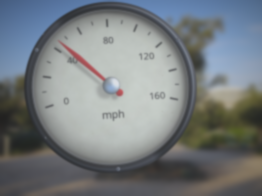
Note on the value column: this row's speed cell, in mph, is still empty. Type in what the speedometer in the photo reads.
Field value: 45 mph
